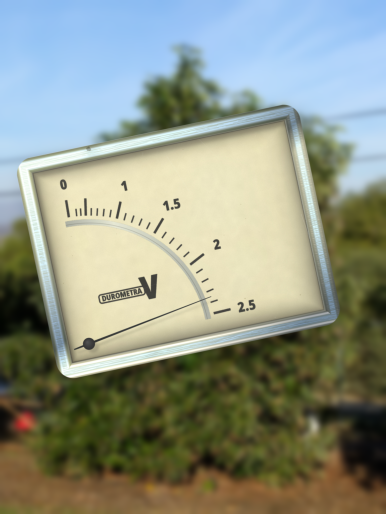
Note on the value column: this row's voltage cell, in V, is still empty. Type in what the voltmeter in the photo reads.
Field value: 2.35 V
